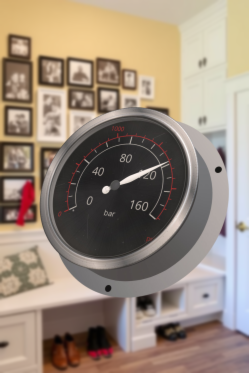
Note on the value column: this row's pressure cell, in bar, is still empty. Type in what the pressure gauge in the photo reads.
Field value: 120 bar
